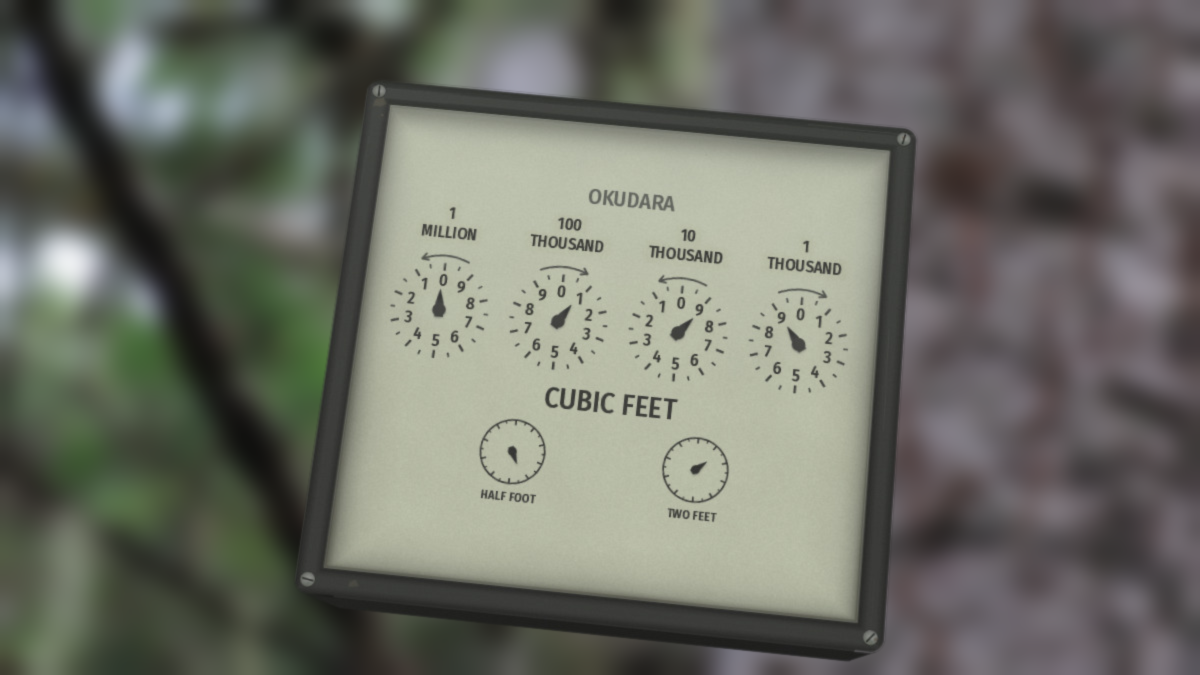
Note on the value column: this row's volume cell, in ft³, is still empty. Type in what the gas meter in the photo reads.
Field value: 8900 ft³
